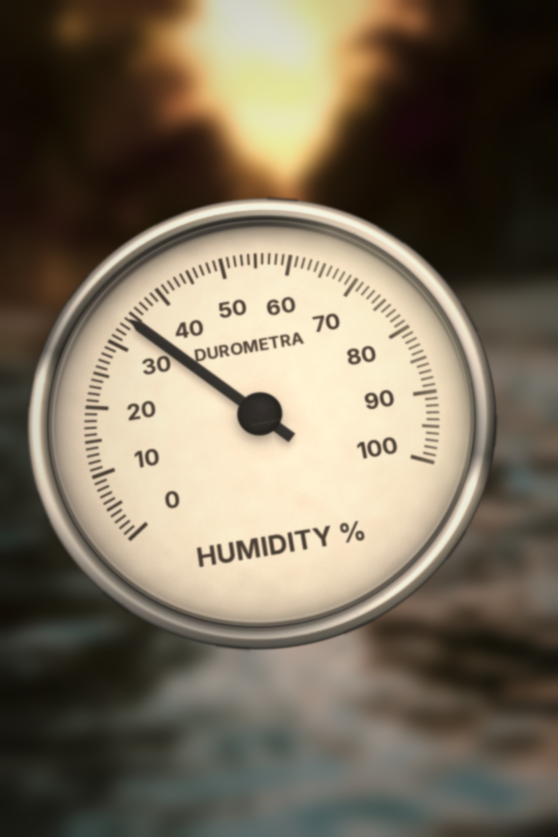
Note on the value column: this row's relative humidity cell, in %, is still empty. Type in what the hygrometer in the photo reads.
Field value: 34 %
